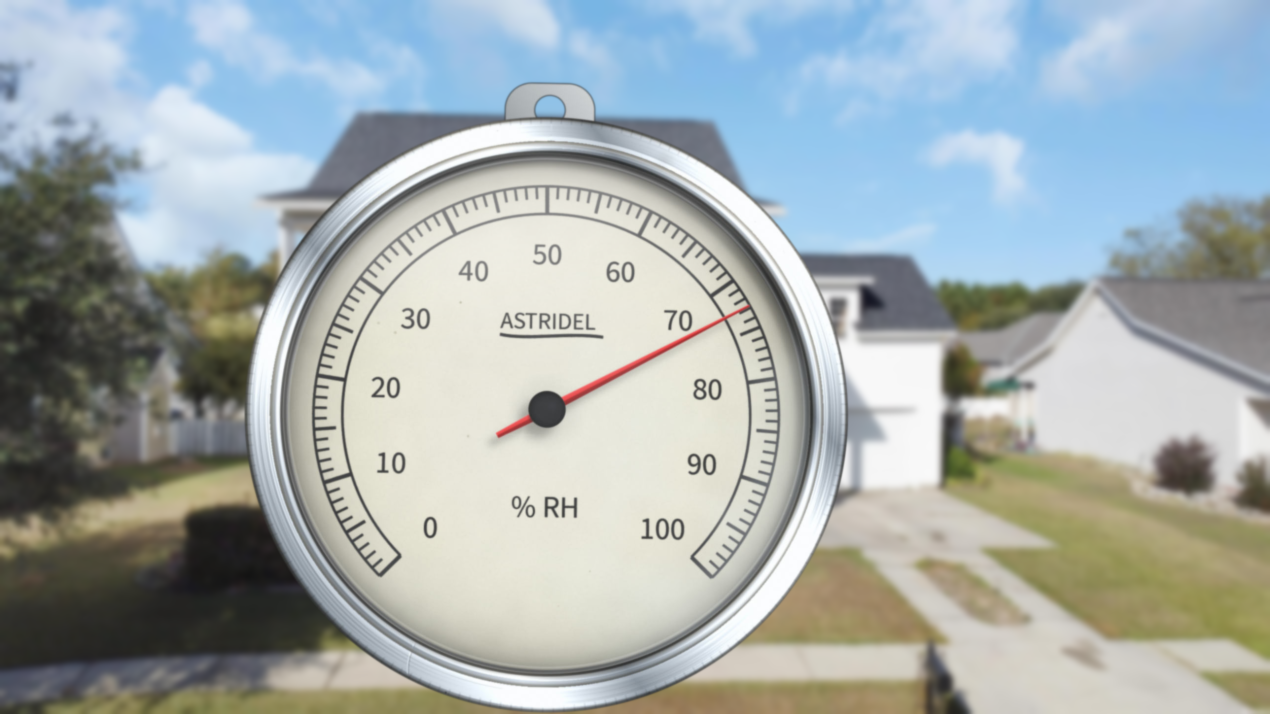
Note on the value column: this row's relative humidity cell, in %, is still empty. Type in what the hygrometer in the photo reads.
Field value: 73 %
